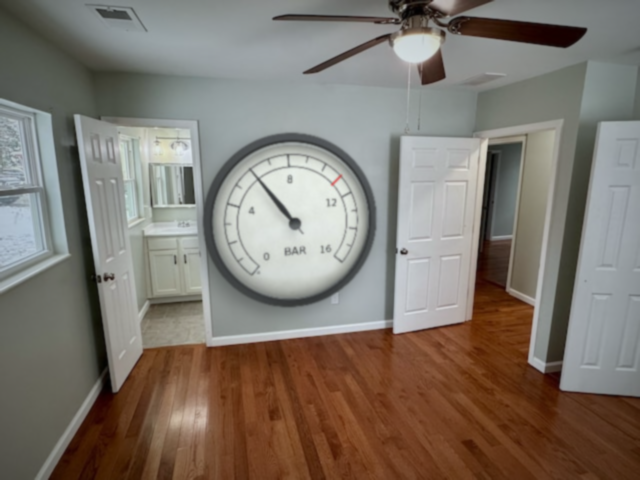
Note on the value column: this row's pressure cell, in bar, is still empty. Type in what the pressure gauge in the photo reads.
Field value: 6 bar
